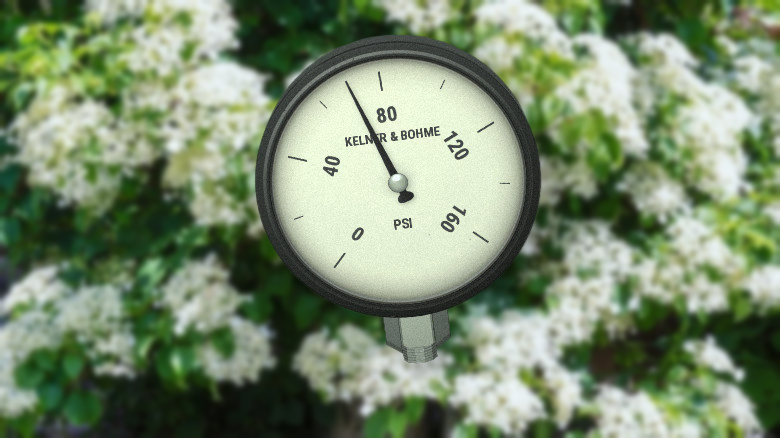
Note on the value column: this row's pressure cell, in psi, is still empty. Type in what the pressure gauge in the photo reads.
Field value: 70 psi
